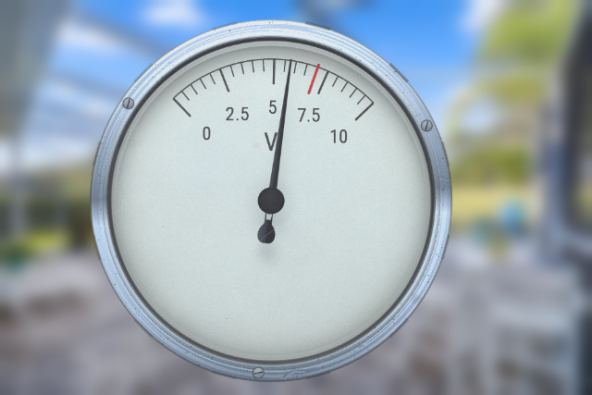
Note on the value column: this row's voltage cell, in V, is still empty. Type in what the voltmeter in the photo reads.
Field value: 5.75 V
